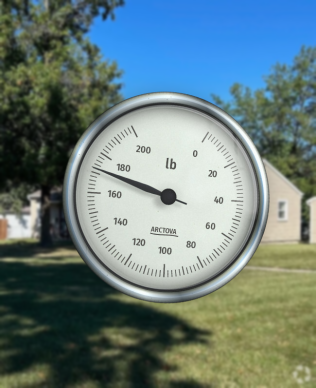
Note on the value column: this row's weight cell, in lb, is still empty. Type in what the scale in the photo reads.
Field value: 172 lb
